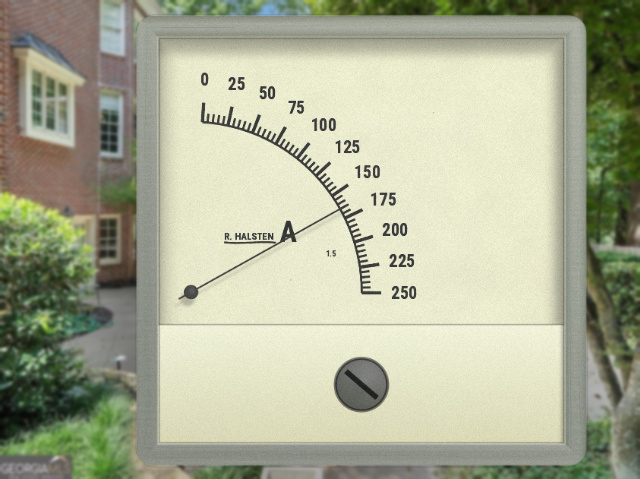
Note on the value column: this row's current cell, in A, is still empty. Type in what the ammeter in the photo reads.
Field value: 165 A
